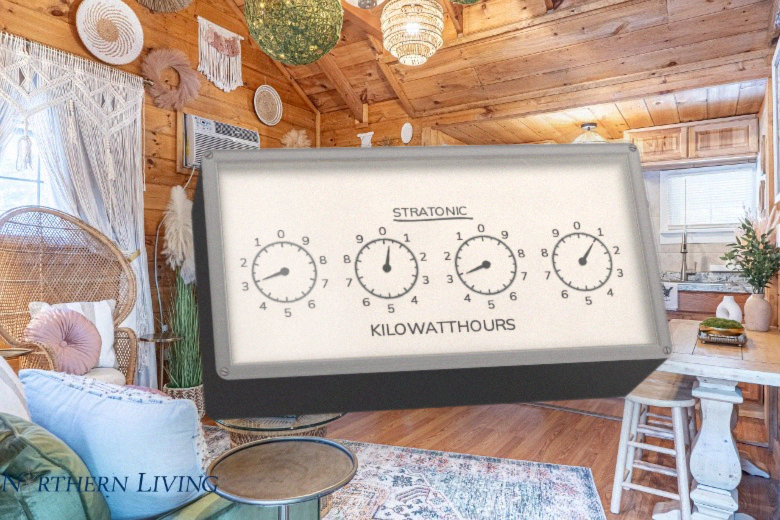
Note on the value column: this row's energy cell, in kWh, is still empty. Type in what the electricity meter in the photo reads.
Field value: 3031 kWh
